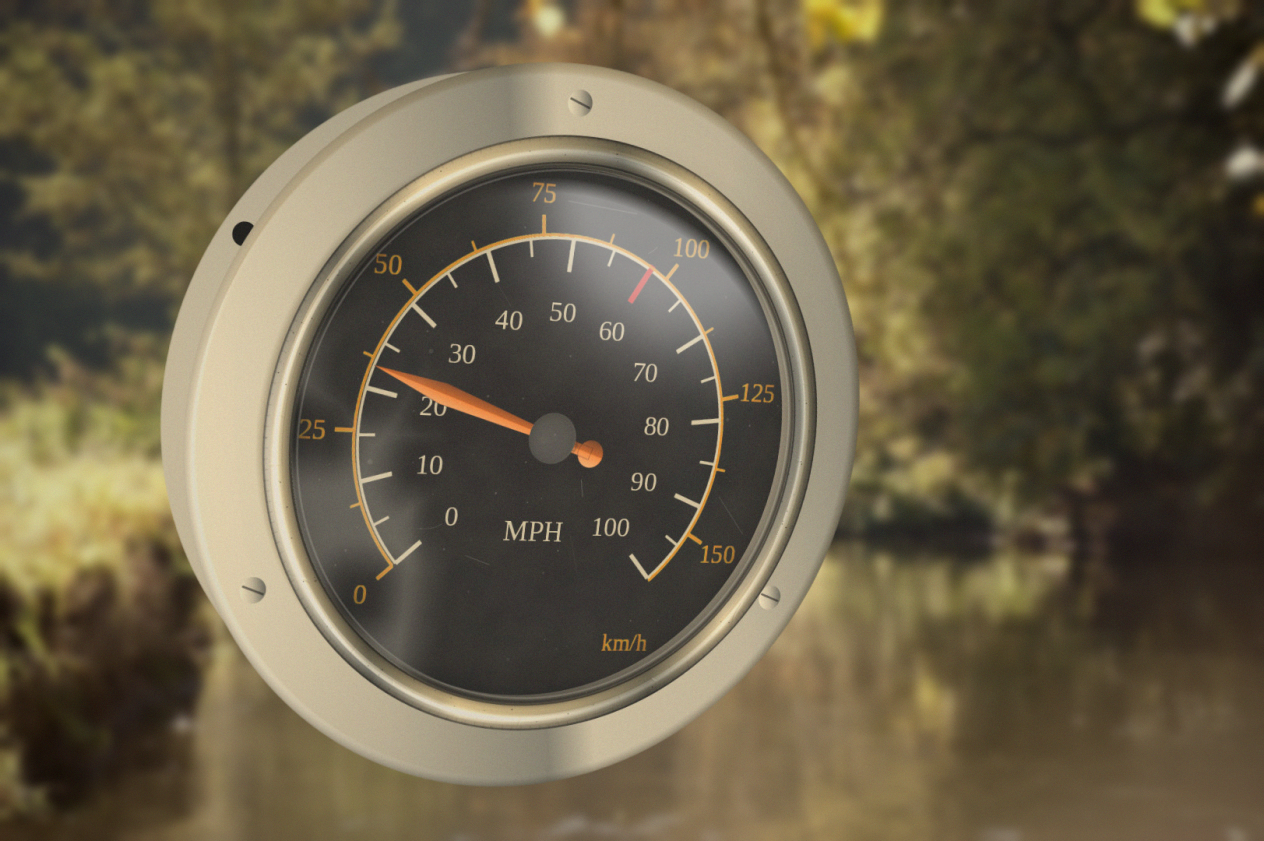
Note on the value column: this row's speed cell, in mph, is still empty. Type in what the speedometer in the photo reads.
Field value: 22.5 mph
